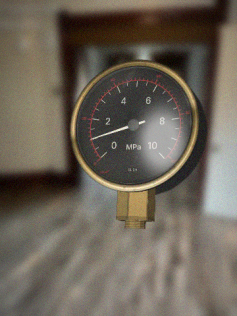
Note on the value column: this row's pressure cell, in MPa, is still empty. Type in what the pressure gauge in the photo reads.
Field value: 1 MPa
